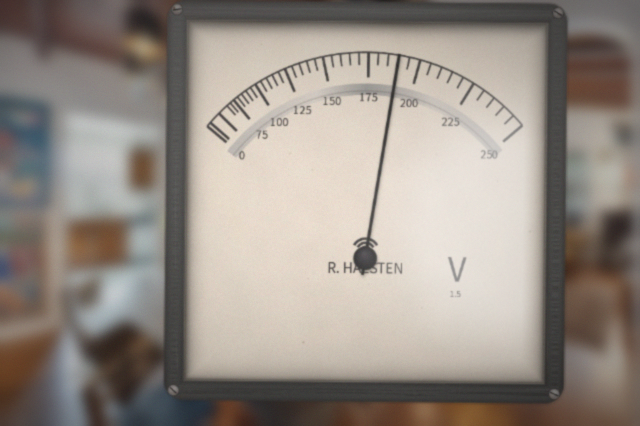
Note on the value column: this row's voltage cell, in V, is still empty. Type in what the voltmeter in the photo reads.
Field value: 190 V
